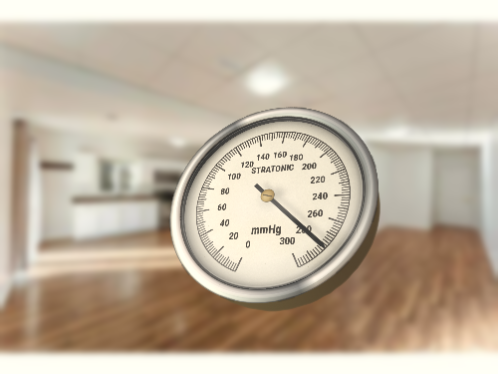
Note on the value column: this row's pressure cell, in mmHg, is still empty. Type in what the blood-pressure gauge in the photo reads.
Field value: 280 mmHg
